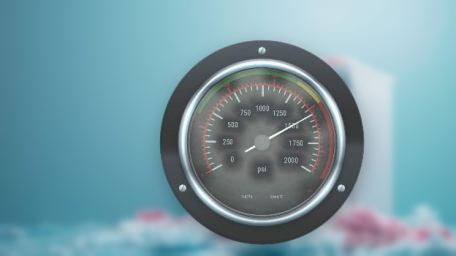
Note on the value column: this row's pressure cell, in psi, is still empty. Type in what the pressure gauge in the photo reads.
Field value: 1500 psi
